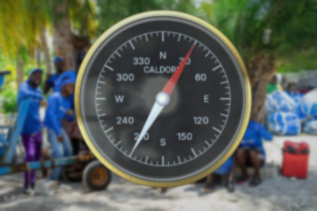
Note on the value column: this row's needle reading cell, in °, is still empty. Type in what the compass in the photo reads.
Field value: 30 °
